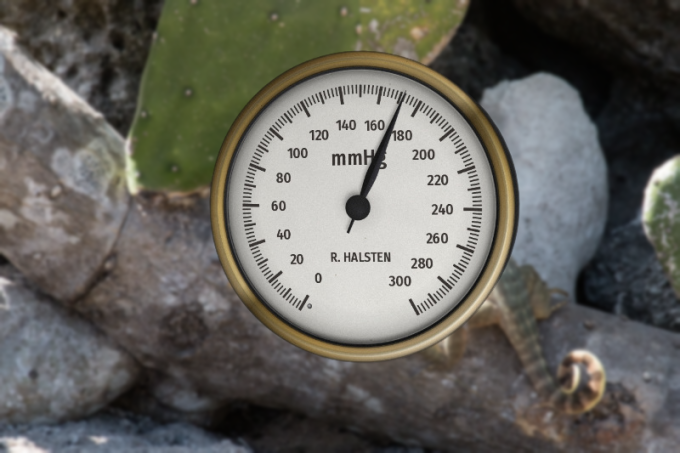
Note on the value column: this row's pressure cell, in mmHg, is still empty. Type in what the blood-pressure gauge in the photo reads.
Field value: 172 mmHg
